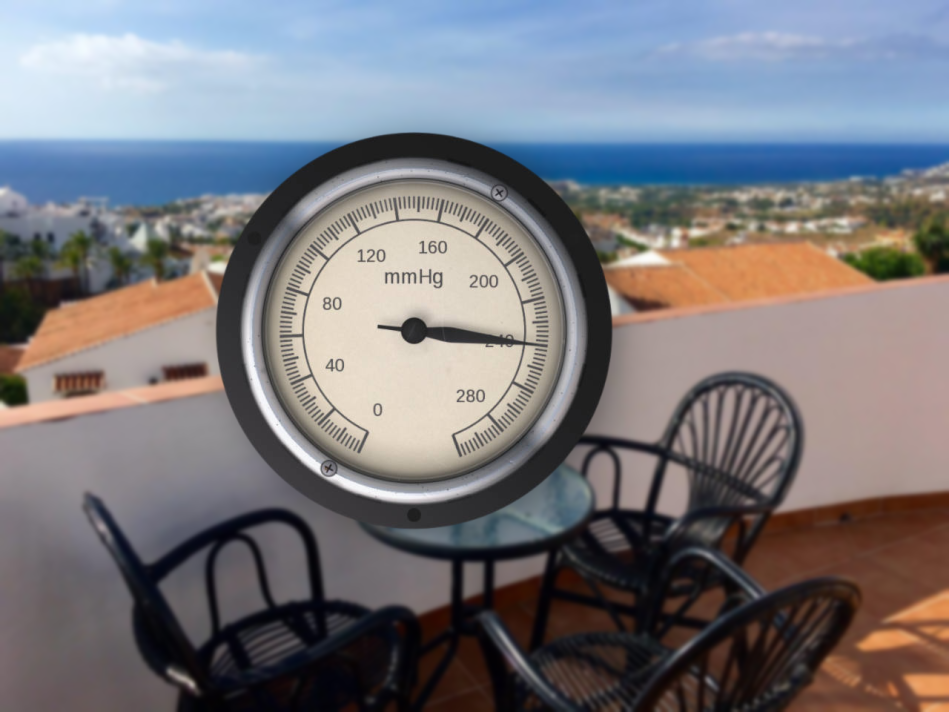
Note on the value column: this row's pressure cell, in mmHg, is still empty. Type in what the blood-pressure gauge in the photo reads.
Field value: 240 mmHg
